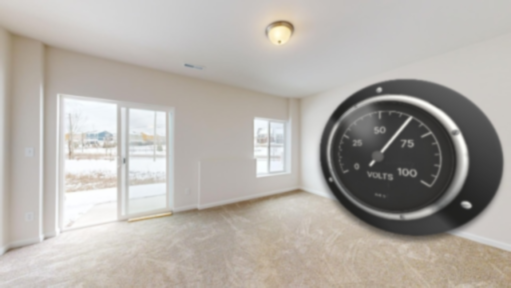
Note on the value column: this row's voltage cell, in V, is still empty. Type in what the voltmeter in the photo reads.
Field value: 65 V
